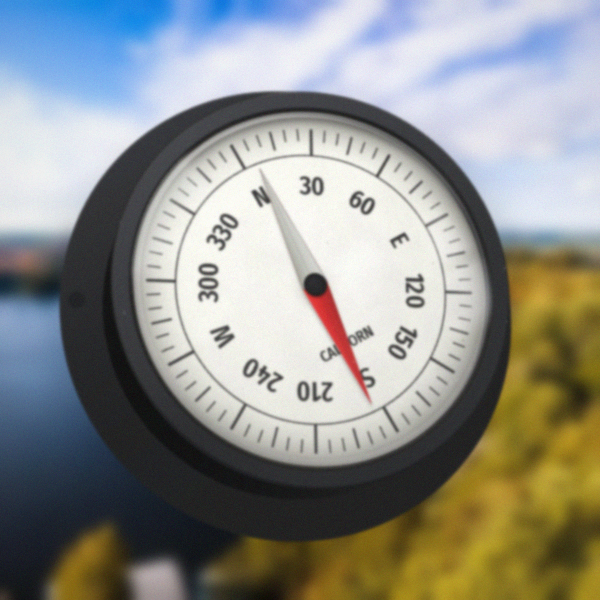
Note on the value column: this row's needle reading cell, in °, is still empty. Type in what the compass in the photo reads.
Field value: 185 °
